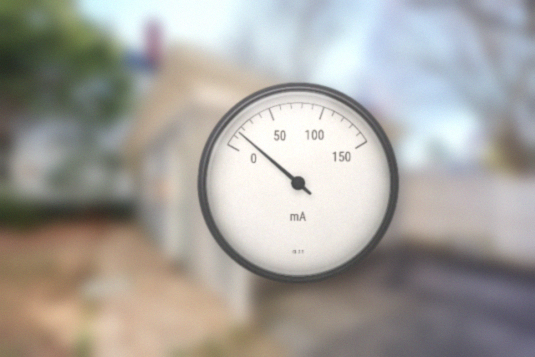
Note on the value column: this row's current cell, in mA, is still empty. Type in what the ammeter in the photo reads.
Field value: 15 mA
